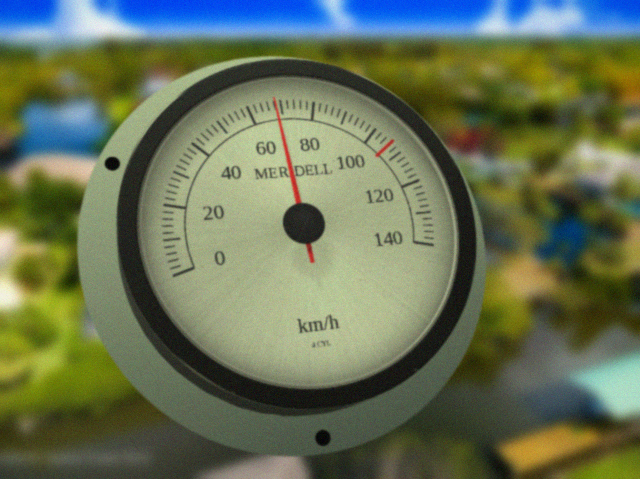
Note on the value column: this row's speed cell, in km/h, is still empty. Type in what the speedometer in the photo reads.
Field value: 68 km/h
